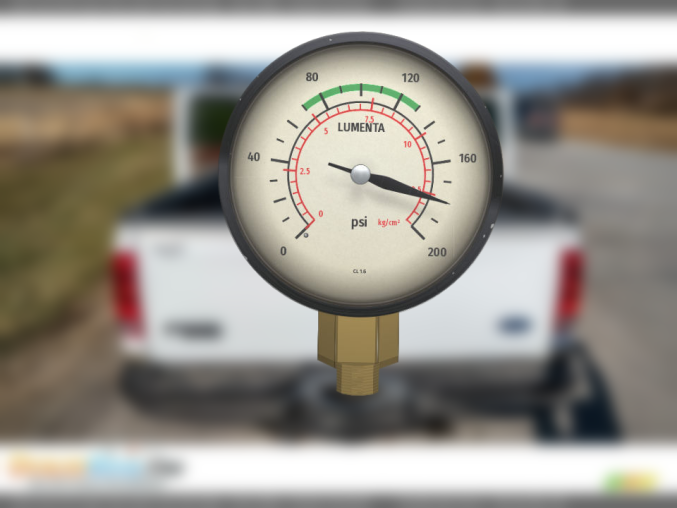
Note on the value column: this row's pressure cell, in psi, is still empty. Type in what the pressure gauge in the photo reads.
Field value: 180 psi
